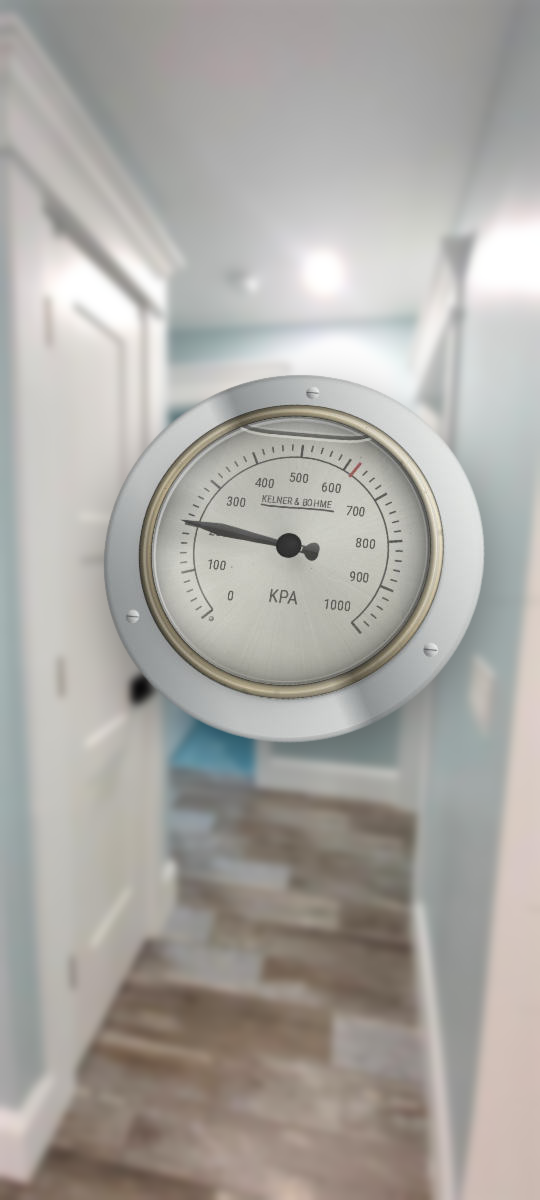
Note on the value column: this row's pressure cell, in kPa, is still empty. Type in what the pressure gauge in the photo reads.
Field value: 200 kPa
